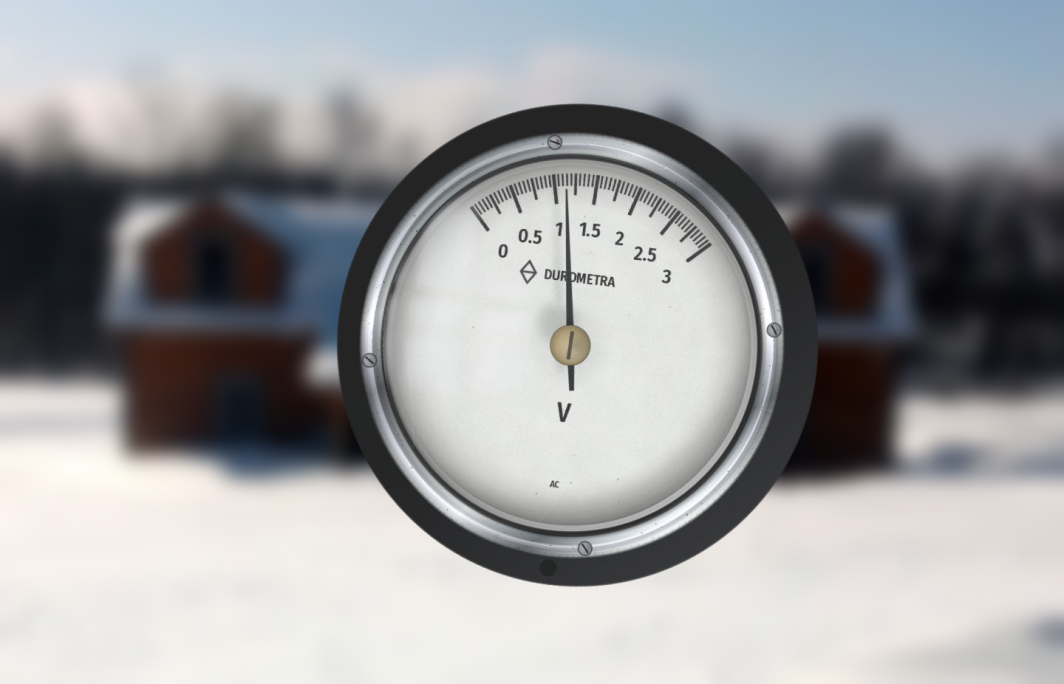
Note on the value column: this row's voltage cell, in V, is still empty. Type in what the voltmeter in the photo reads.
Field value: 1.15 V
